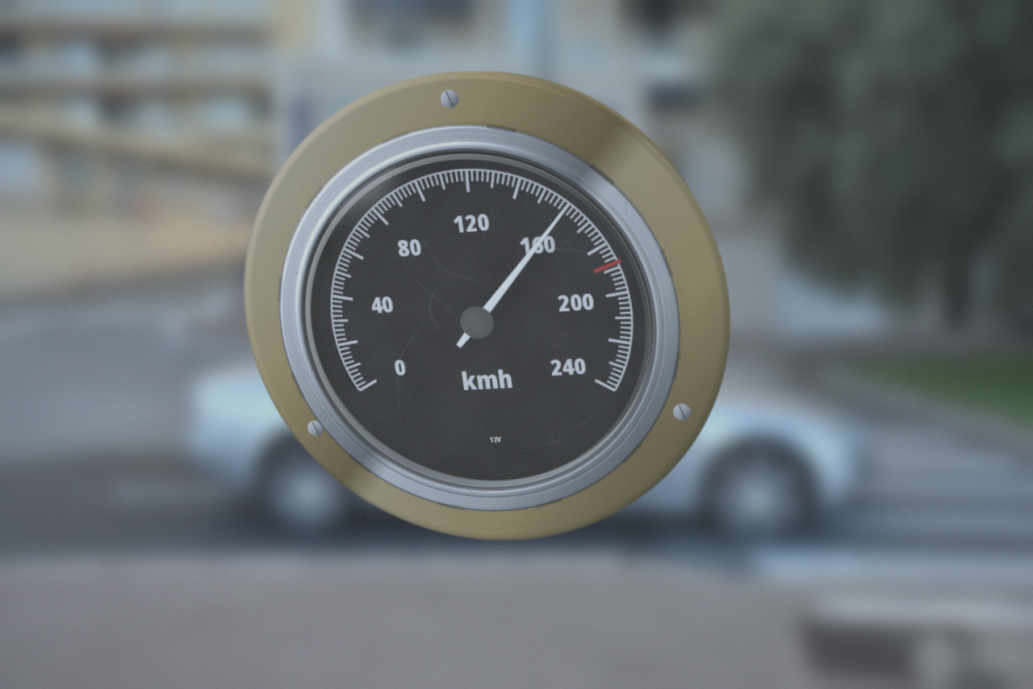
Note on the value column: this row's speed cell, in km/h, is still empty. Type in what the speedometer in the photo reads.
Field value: 160 km/h
